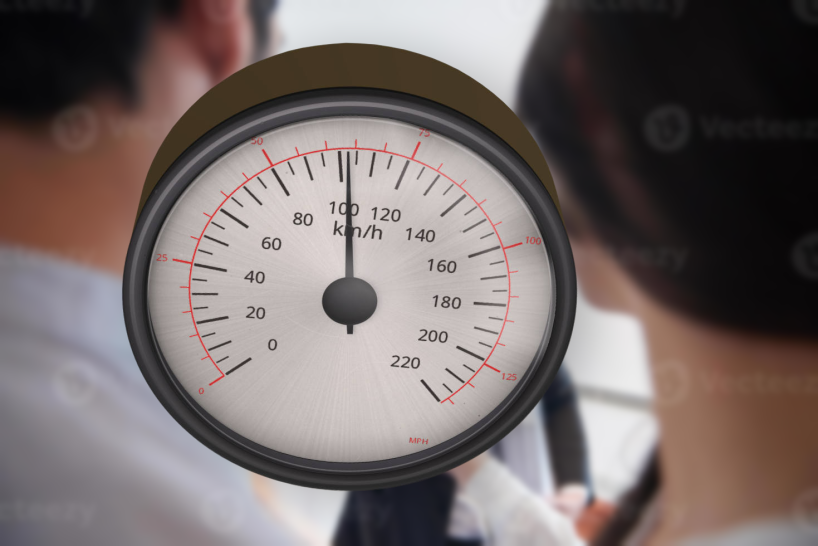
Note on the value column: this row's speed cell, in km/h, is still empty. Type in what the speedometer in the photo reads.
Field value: 102.5 km/h
